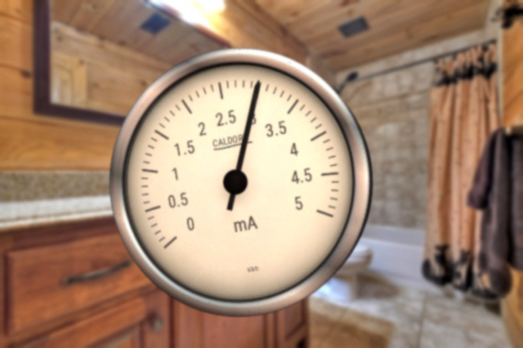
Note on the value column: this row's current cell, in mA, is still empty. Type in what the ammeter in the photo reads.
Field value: 3 mA
